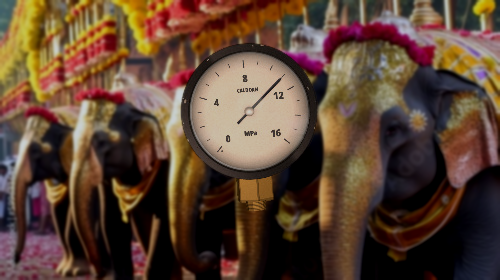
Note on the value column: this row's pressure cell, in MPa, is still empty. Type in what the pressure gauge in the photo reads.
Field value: 11 MPa
